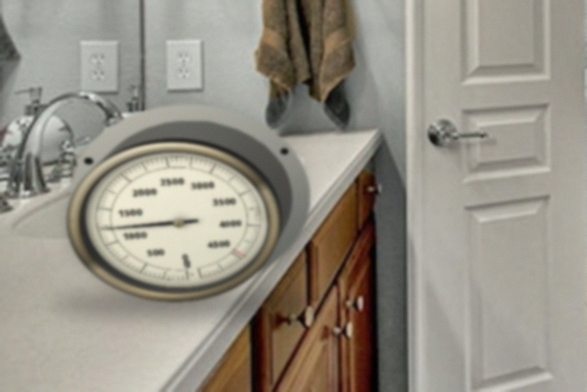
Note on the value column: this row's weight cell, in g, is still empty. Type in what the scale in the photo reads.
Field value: 1250 g
